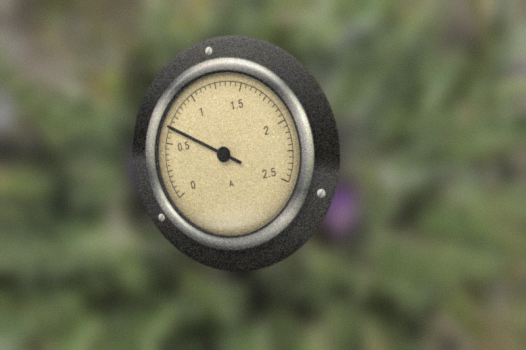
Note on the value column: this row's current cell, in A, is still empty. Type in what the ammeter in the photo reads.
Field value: 0.65 A
